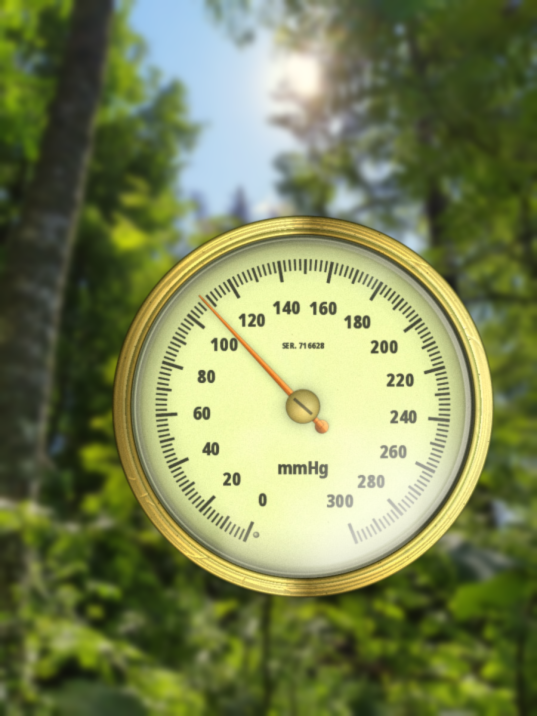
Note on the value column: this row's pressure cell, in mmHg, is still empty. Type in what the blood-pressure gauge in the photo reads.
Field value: 108 mmHg
